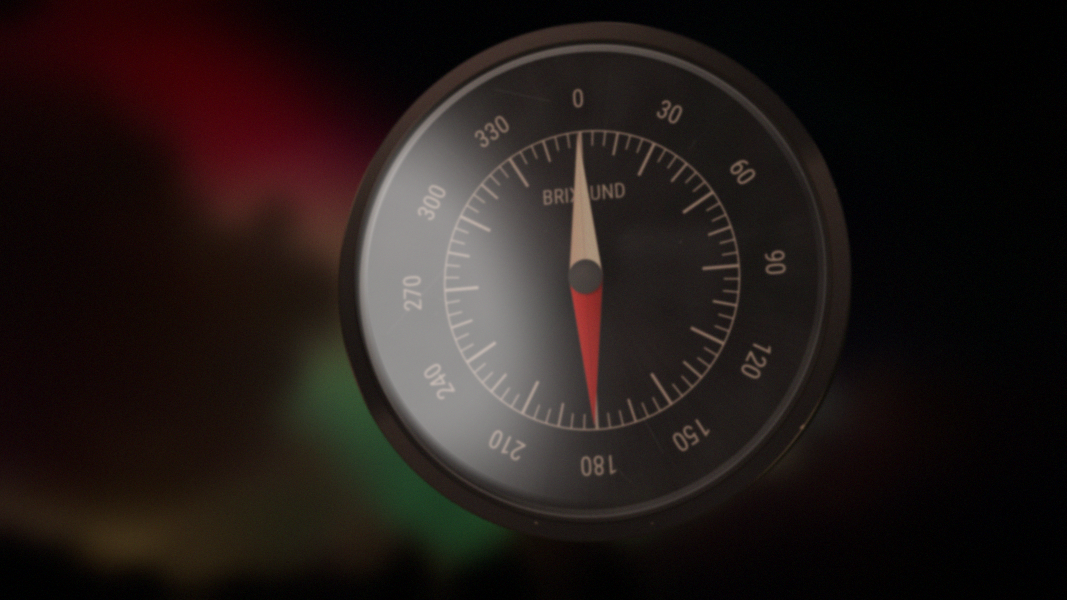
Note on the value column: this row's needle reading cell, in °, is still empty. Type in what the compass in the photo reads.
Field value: 180 °
